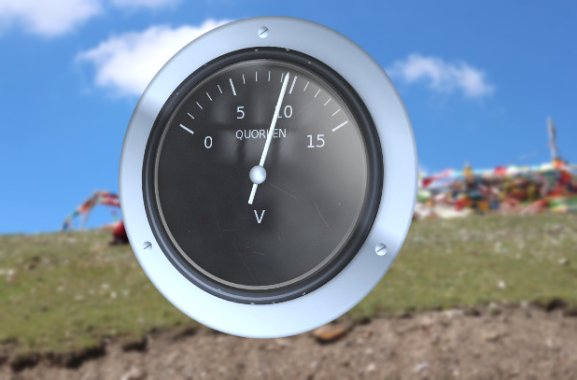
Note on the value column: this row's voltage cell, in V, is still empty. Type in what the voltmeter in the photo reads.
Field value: 9.5 V
